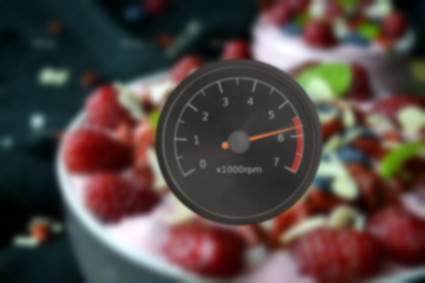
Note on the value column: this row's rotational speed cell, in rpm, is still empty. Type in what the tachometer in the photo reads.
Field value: 5750 rpm
